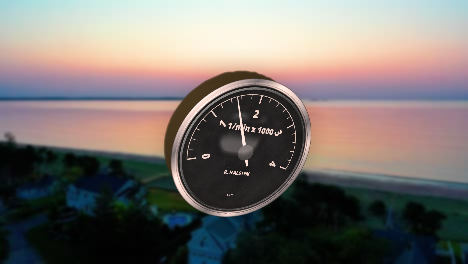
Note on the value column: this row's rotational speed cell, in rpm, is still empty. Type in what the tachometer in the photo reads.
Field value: 1500 rpm
